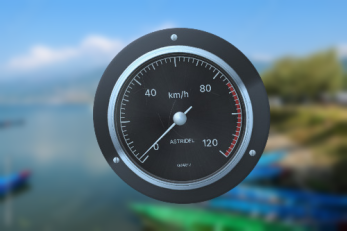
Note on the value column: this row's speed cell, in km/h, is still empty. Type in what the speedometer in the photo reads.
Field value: 2 km/h
